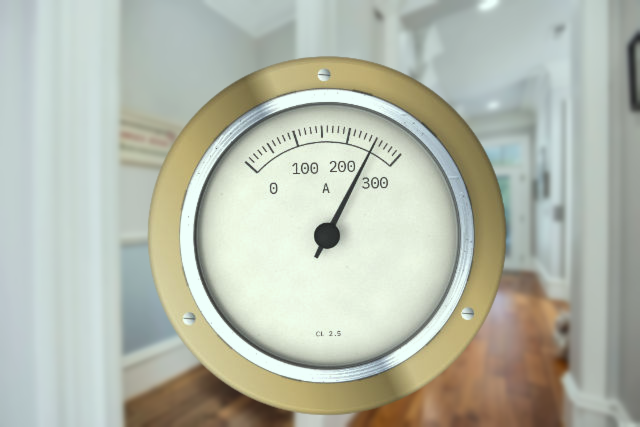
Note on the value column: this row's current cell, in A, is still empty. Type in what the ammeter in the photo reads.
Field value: 250 A
